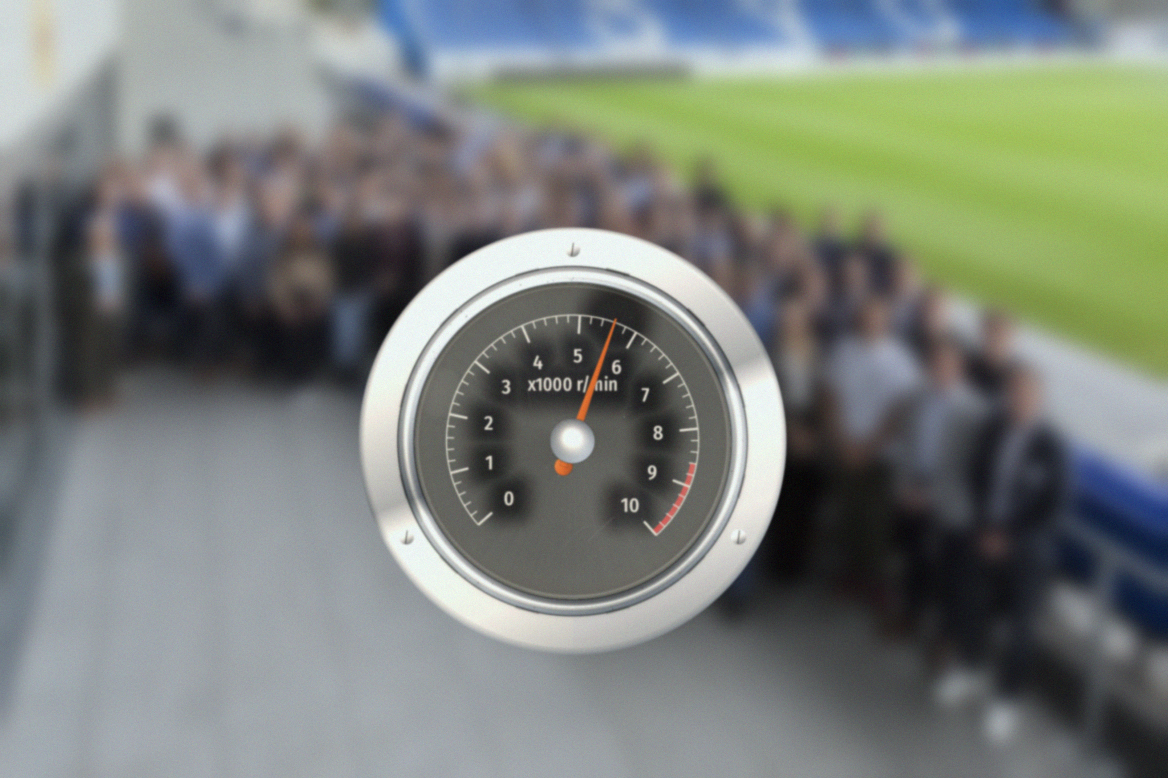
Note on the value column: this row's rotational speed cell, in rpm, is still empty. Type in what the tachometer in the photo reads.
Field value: 5600 rpm
